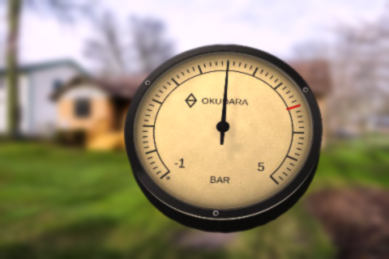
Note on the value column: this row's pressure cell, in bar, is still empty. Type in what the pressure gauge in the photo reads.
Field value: 2 bar
